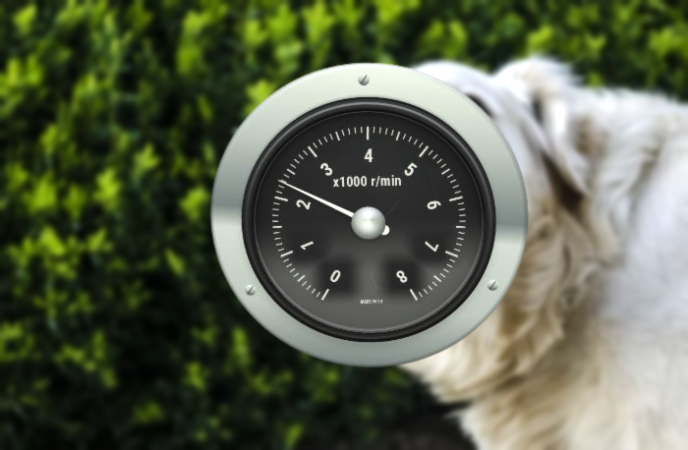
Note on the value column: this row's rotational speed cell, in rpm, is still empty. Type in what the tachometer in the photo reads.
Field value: 2300 rpm
